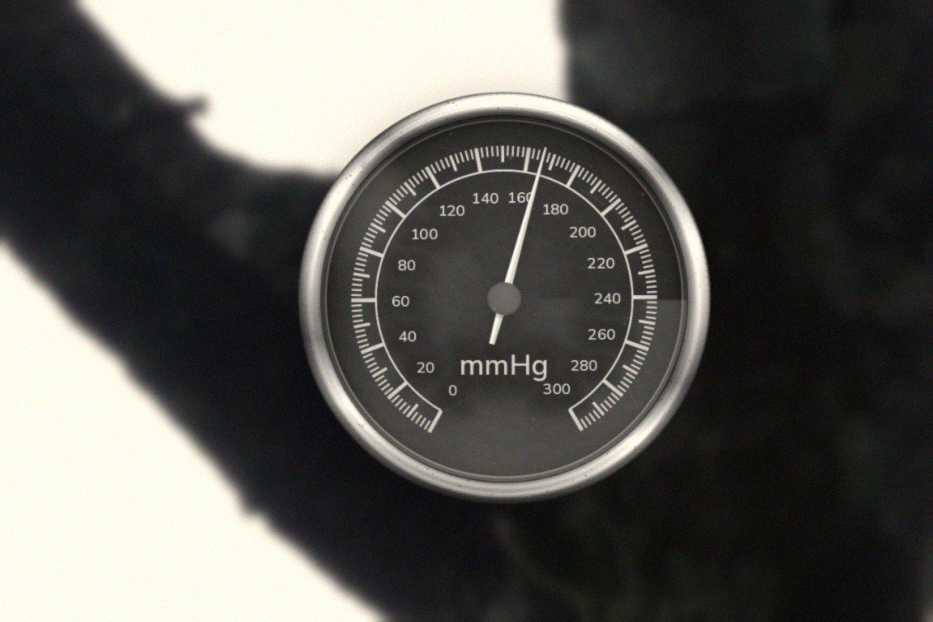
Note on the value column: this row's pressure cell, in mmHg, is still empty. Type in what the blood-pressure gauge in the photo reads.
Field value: 166 mmHg
